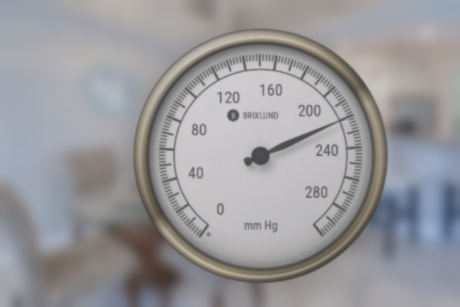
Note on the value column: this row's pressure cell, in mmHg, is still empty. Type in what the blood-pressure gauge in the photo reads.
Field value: 220 mmHg
